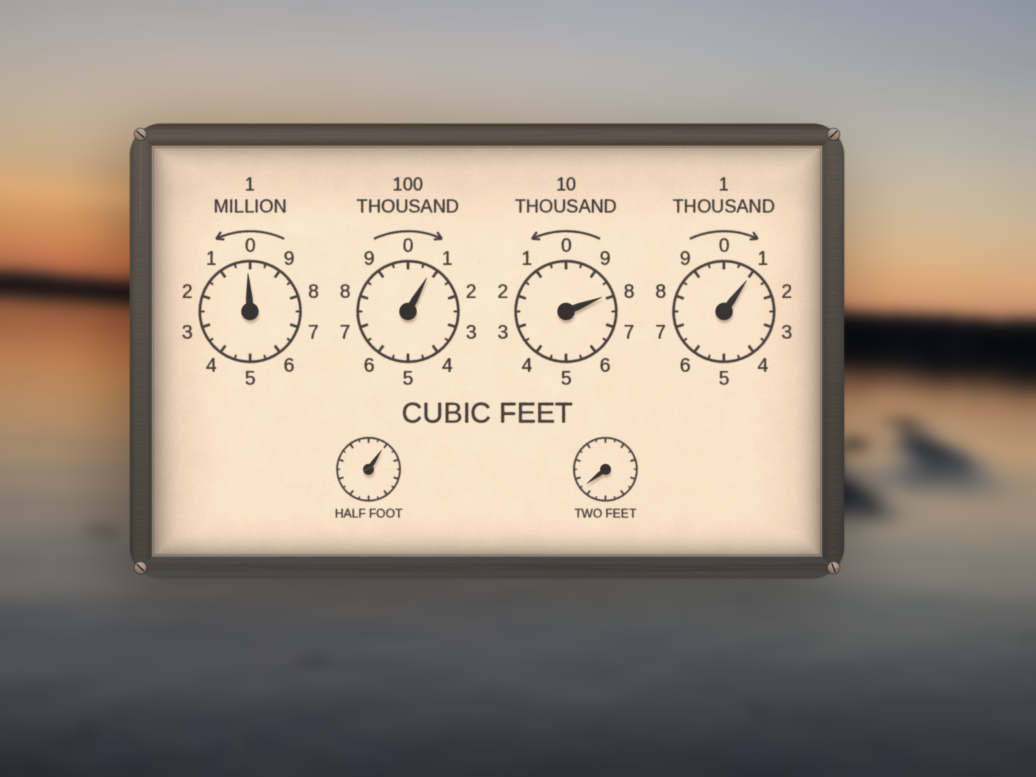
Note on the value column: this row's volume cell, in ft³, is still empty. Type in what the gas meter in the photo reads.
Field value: 8100 ft³
